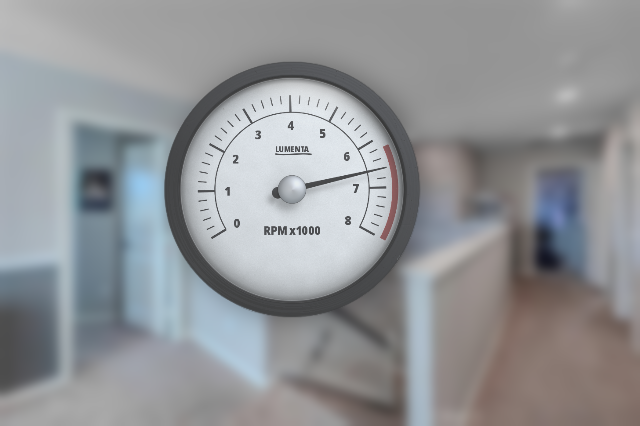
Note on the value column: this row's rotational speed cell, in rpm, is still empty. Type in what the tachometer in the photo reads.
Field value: 6600 rpm
